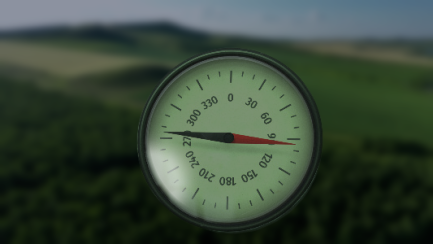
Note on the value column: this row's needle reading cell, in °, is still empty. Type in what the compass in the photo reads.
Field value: 95 °
